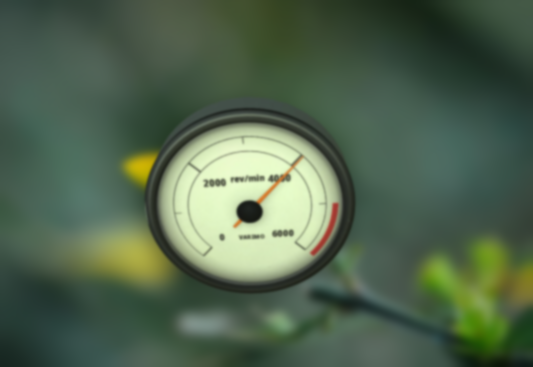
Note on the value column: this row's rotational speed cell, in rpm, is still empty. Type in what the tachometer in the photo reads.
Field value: 4000 rpm
